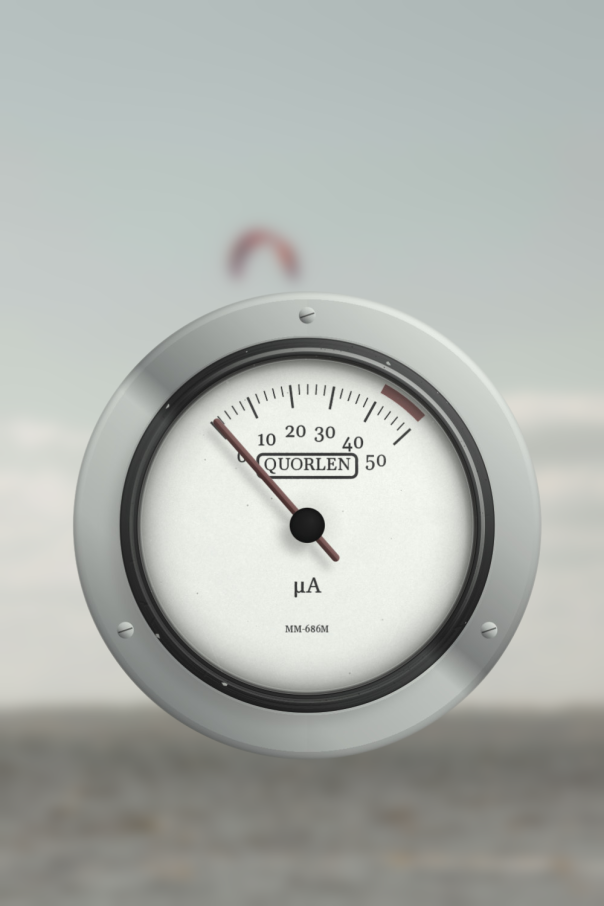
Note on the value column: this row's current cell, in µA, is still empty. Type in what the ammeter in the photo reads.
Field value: 1 µA
